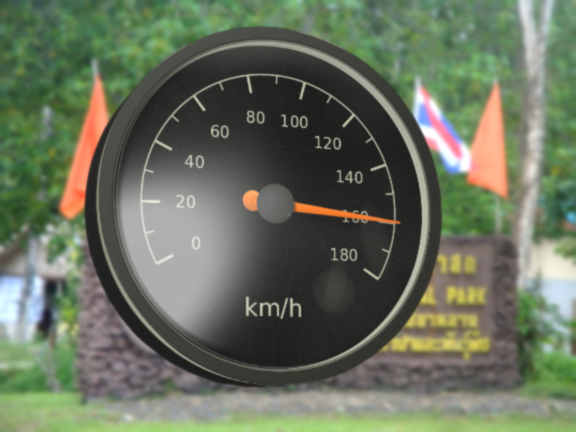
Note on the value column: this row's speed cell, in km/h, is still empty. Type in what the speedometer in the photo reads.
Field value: 160 km/h
